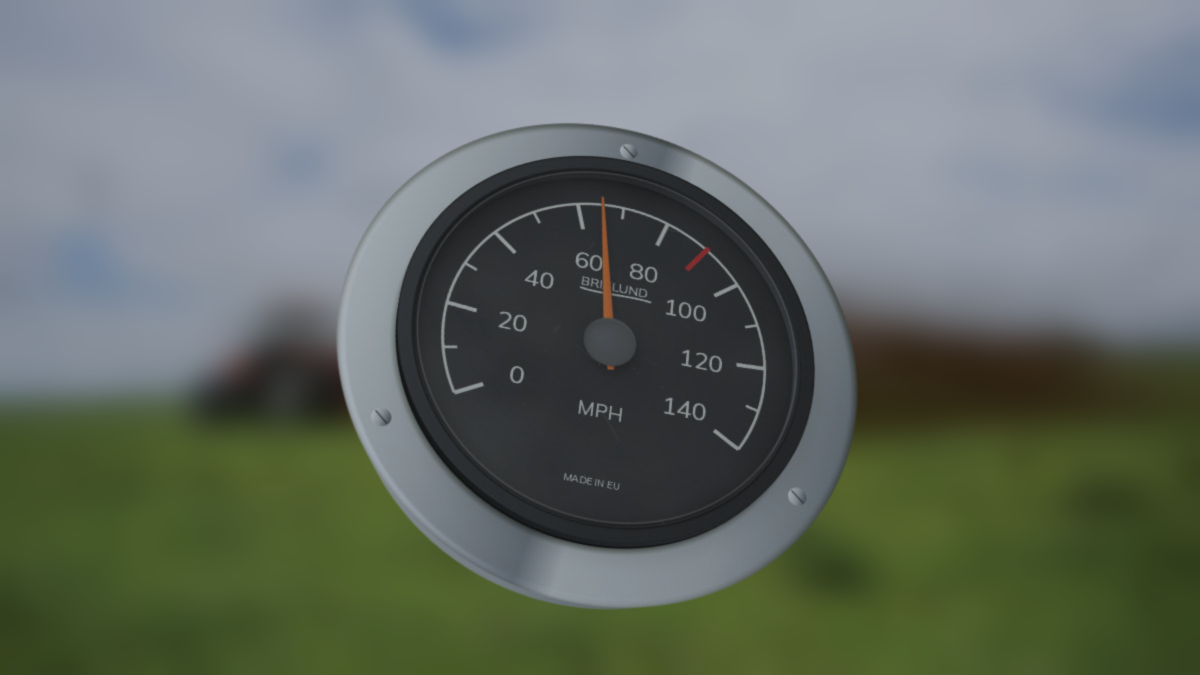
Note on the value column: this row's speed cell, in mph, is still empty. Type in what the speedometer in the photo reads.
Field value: 65 mph
